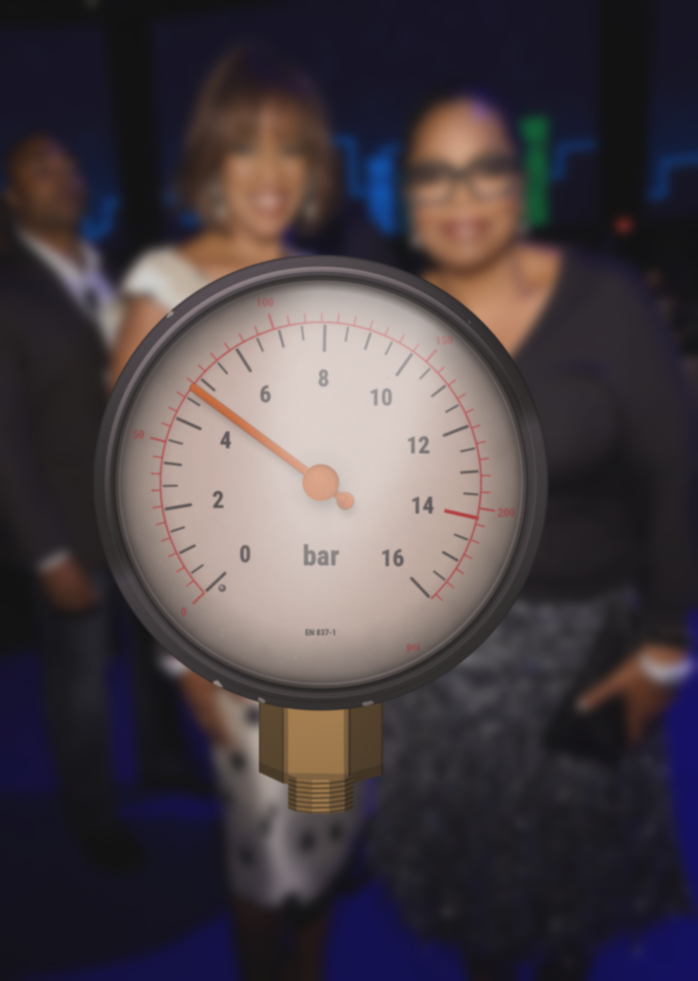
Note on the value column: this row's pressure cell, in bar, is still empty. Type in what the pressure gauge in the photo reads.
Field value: 4.75 bar
